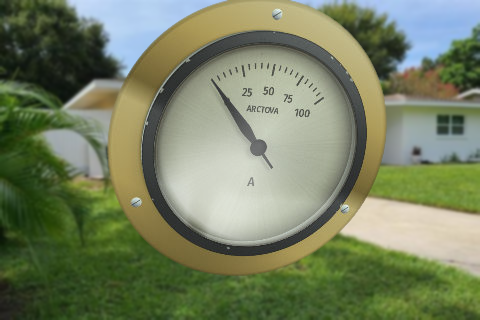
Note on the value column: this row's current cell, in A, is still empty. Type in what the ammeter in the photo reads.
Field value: 0 A
